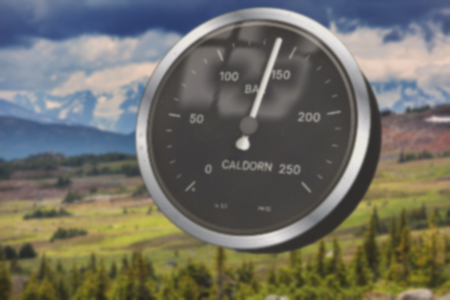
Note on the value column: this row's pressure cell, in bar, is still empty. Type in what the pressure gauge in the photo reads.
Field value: 140 bar
